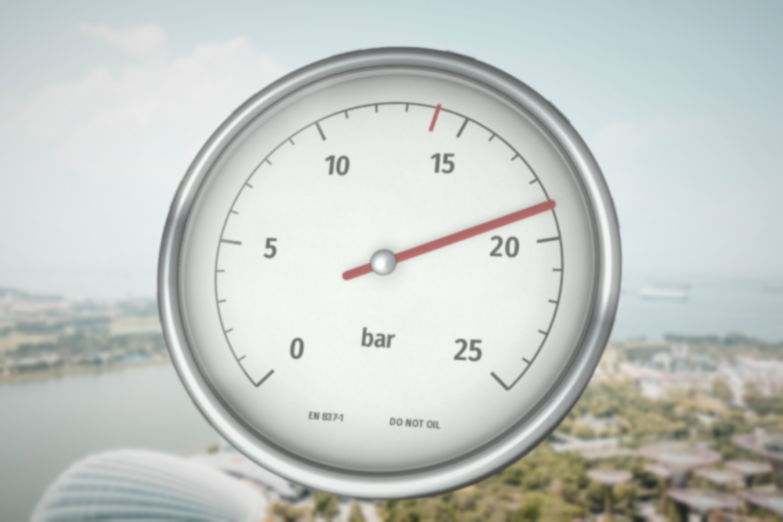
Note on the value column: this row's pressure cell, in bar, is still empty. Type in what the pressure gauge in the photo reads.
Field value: 19 bar
